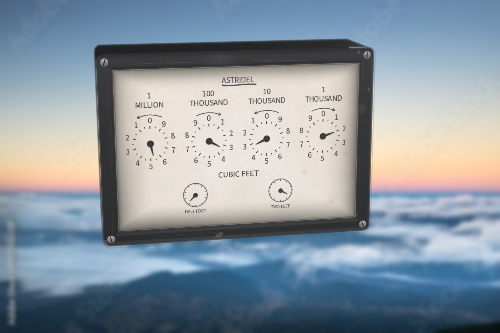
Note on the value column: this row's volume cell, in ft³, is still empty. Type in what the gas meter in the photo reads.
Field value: 533200 ft³
